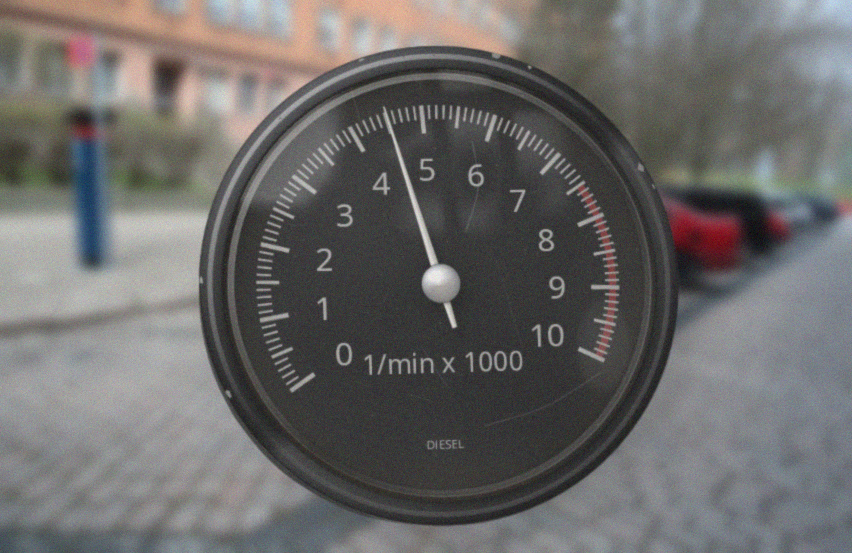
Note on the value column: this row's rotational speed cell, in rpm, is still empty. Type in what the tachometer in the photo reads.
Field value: 4500 rpm
